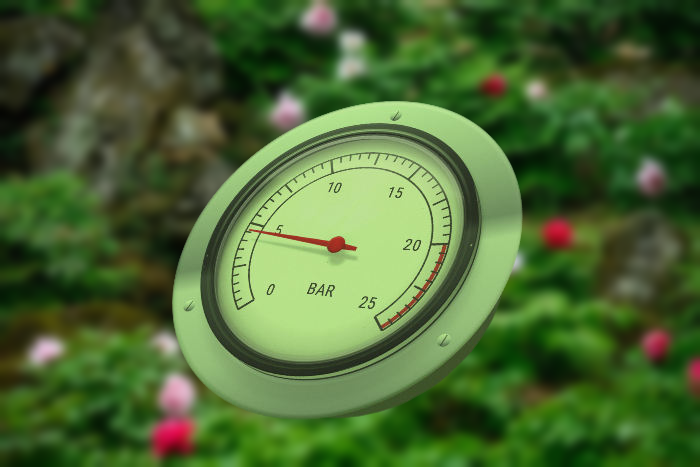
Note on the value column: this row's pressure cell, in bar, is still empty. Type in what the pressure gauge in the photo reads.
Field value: 4.5 bar
